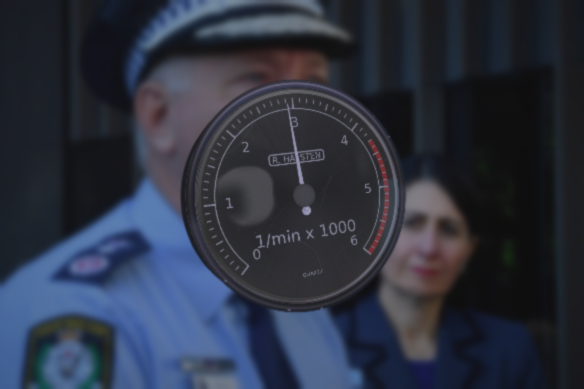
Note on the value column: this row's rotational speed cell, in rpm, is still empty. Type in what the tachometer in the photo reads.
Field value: 2900 rpm
